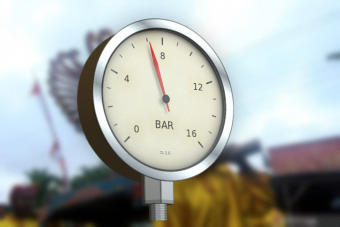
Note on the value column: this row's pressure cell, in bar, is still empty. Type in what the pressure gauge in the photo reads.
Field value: 7 bar
